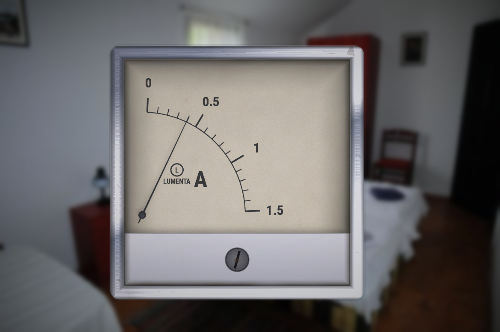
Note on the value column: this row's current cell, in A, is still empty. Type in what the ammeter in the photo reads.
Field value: 0.4 A
